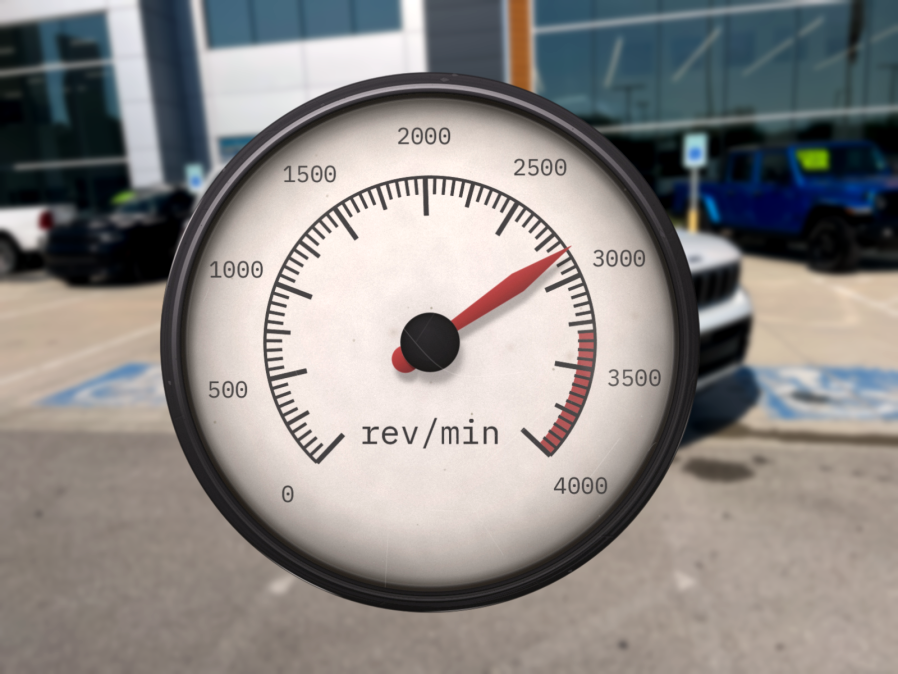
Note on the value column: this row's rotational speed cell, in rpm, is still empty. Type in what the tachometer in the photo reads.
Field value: 2850 rpm
